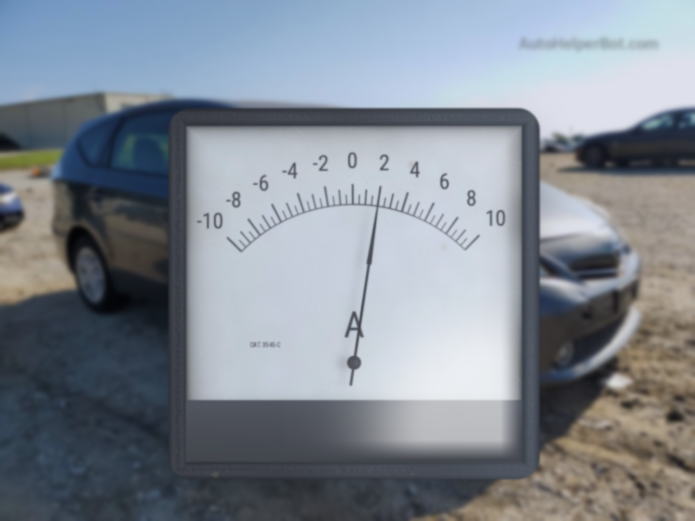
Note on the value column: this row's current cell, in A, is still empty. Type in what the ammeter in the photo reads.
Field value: 2 A
